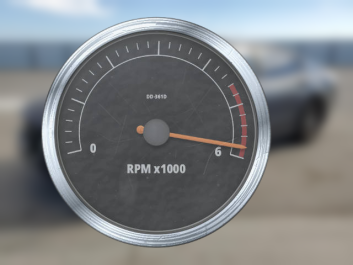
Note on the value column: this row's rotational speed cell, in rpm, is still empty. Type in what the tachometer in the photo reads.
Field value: 5800 rpm
